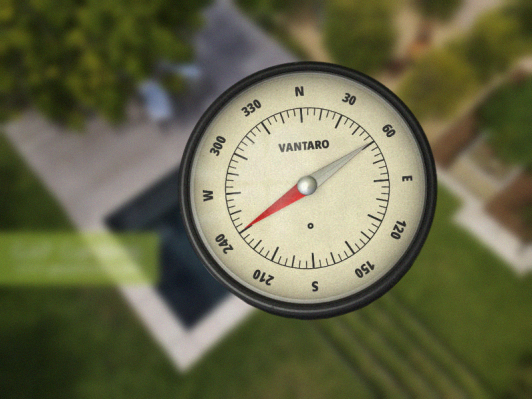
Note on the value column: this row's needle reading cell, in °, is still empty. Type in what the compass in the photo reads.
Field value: 240 °
